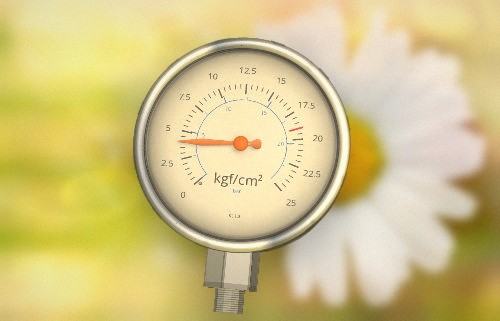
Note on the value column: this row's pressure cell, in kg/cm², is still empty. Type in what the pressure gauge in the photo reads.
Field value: 4 kg/cm²
